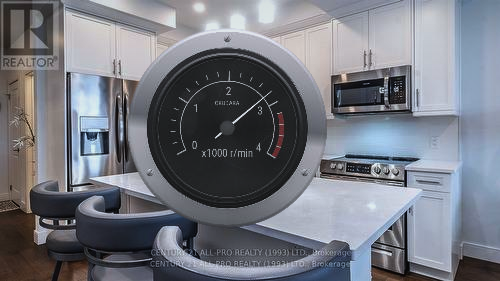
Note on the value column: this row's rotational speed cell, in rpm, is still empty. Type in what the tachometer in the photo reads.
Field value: 2800 rpm
